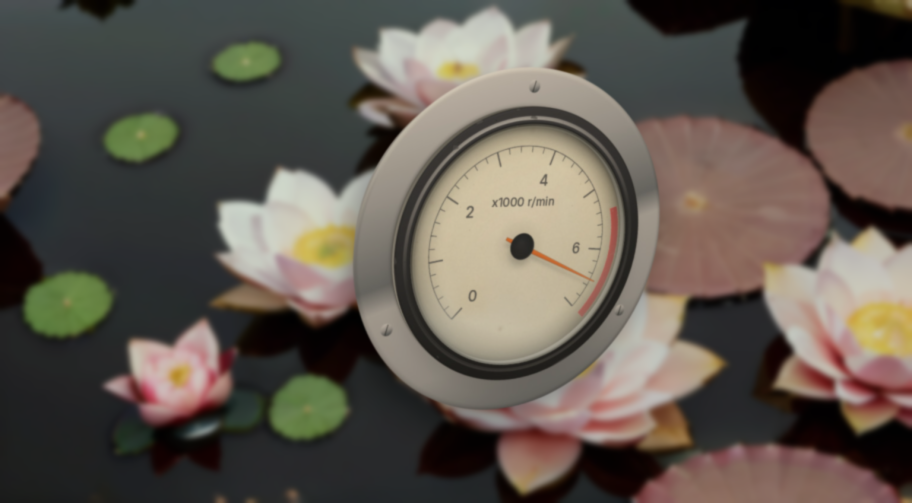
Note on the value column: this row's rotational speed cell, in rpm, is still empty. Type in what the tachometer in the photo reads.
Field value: 6500 rpm
